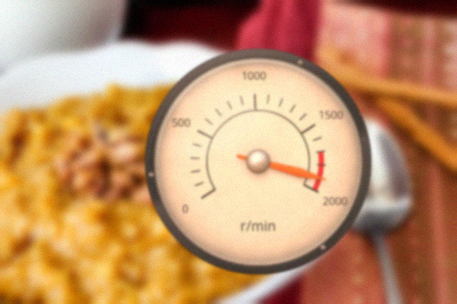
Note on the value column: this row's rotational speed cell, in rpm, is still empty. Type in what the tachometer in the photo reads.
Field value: 1900 rpm
